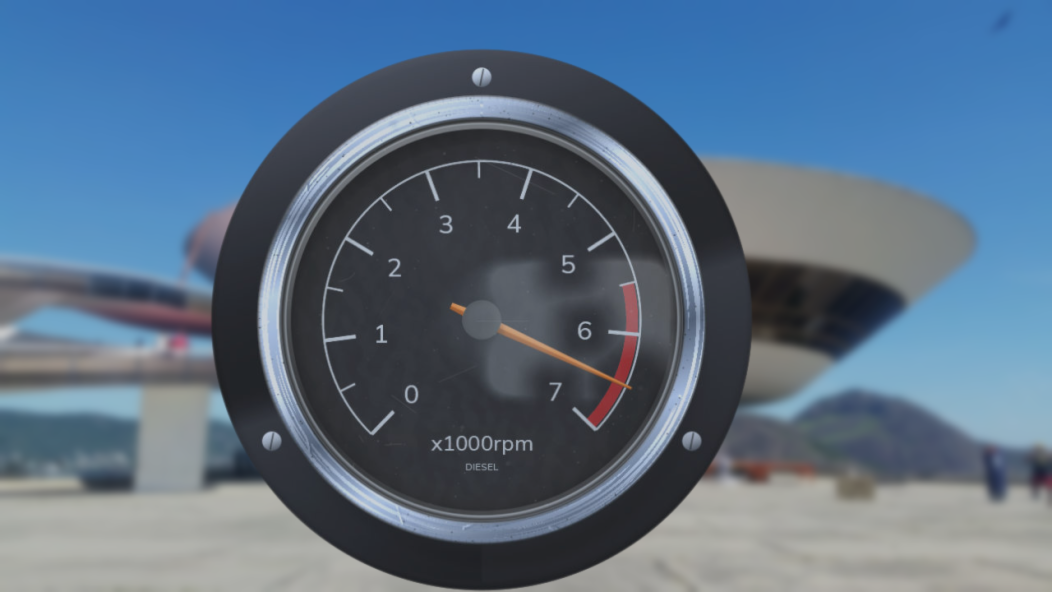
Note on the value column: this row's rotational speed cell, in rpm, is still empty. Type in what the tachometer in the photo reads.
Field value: 6500 rpm
